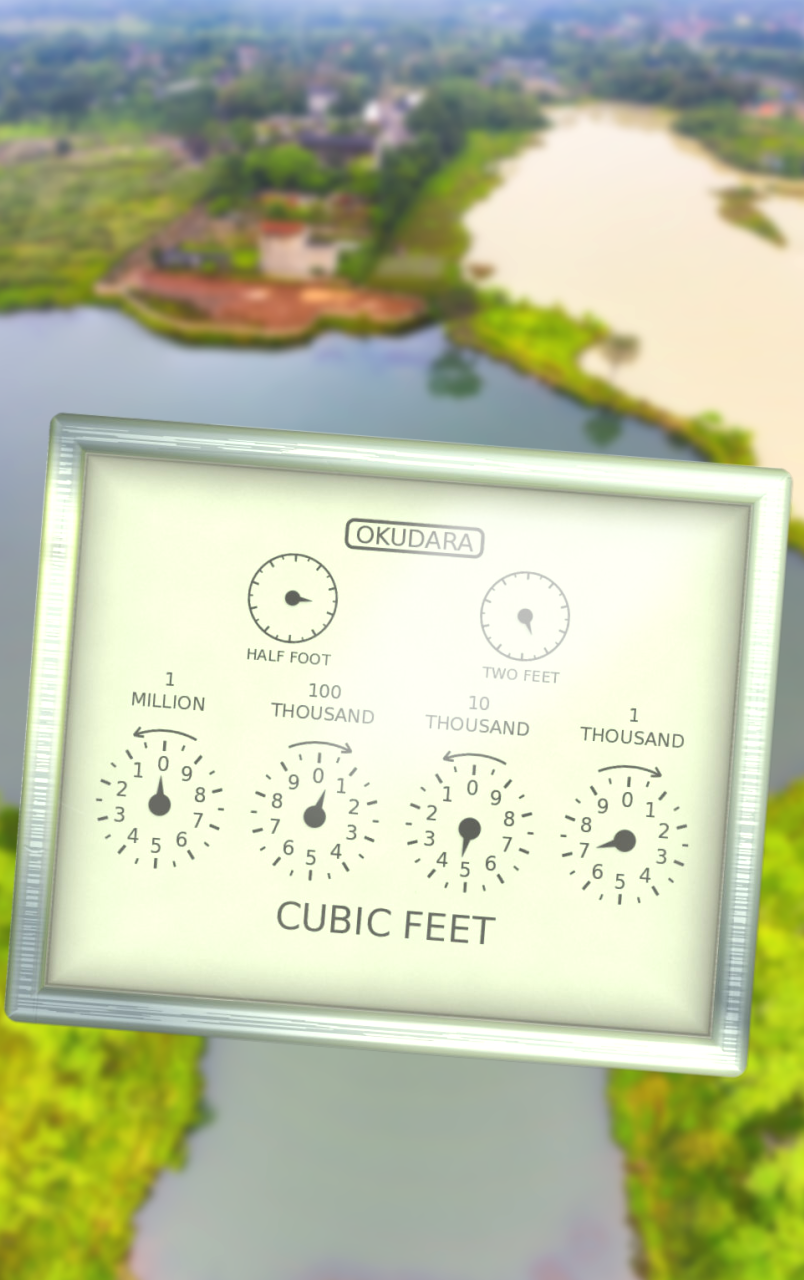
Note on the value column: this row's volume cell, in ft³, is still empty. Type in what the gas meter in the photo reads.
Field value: 4700 ft³
